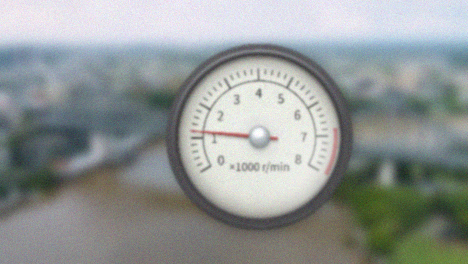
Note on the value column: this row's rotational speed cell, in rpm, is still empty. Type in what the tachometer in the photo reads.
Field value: 1200 rpm
